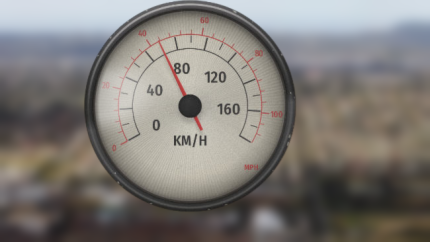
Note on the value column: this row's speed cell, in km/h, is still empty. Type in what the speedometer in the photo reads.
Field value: 70 km/h
